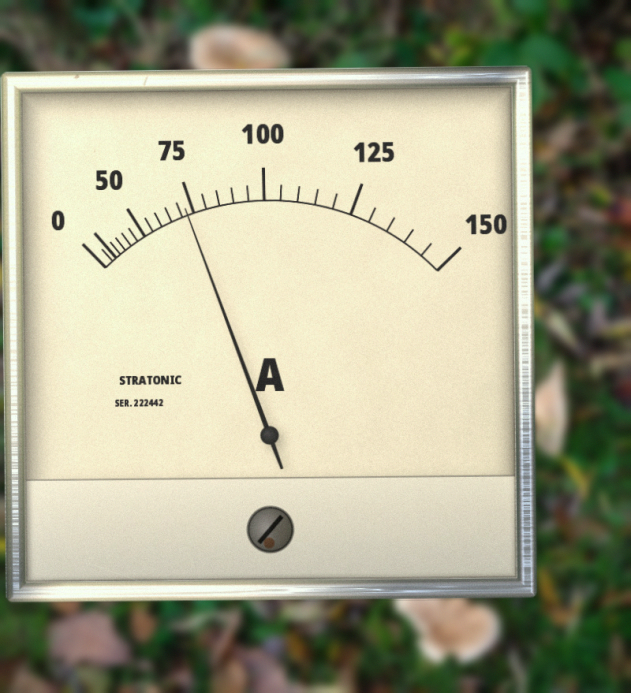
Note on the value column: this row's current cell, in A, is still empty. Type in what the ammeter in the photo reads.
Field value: 72.5 A
